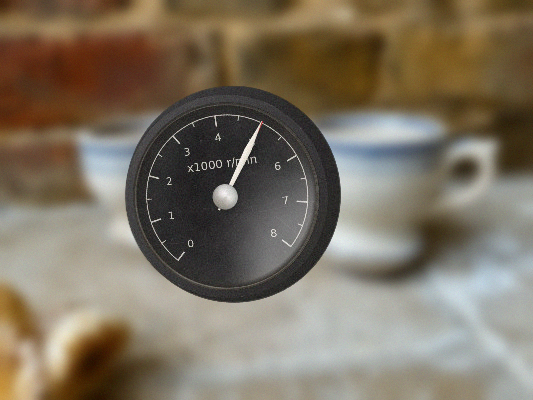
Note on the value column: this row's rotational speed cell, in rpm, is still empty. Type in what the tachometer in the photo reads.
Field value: 5000 rpm
